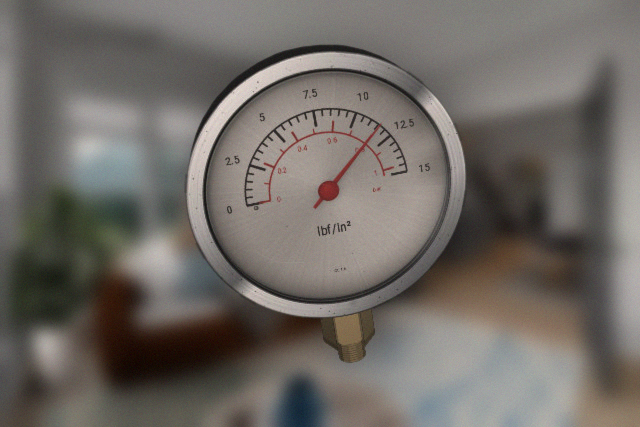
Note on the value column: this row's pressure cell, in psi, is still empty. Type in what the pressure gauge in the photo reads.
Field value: 11.5 psi
